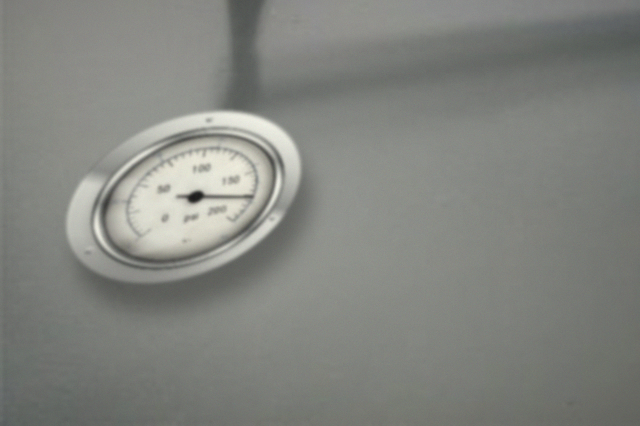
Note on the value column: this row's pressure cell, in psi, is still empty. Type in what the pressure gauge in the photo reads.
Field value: 175 psi
